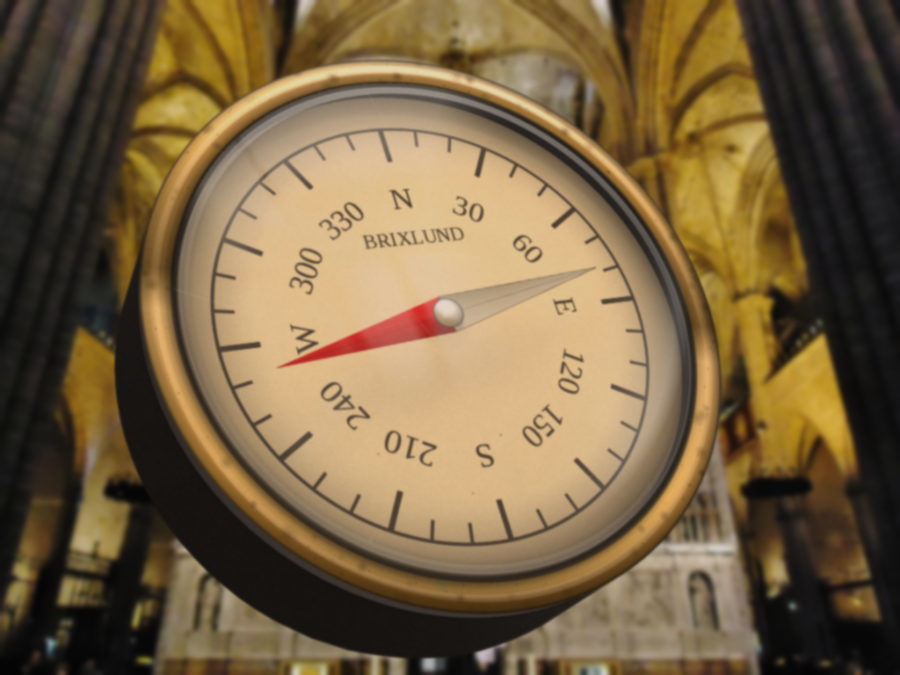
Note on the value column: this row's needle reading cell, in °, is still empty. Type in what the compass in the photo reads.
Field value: 260 °
